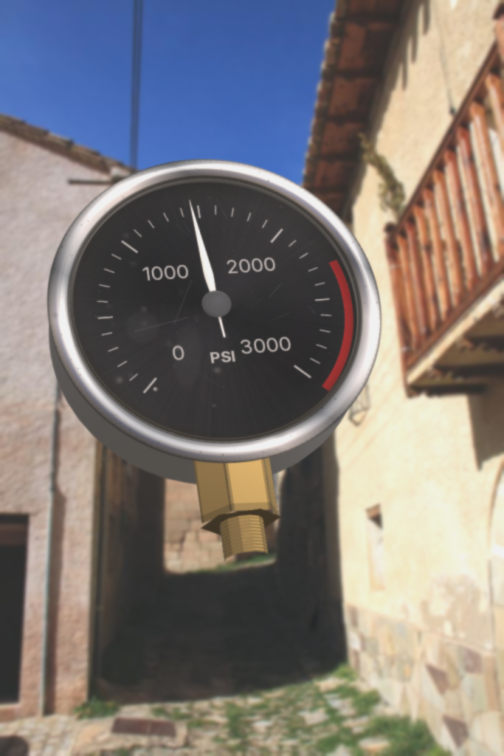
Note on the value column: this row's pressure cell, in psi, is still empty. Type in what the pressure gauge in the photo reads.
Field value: 1450 psi
